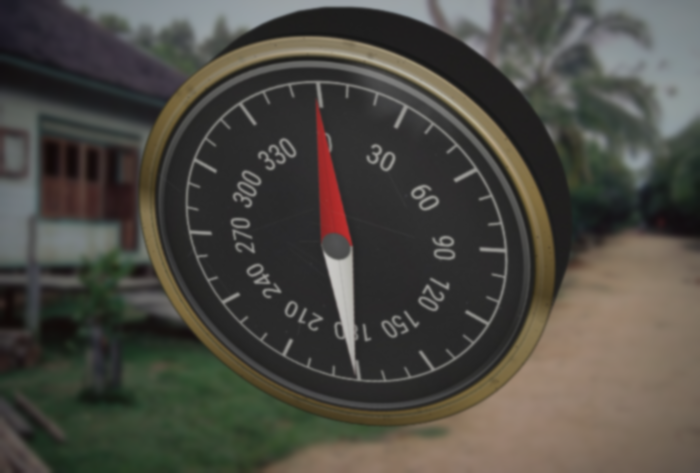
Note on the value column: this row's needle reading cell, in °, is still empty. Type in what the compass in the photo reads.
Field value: 0 °
